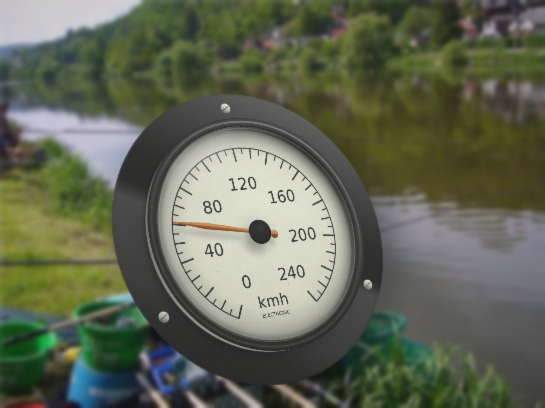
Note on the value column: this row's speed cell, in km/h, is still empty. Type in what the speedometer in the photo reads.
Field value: 60 km/h
